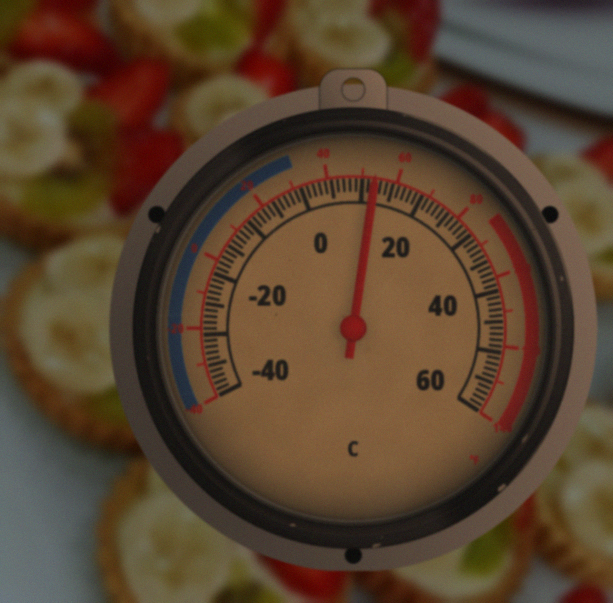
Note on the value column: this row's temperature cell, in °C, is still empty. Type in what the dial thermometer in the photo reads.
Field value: 12 °C
